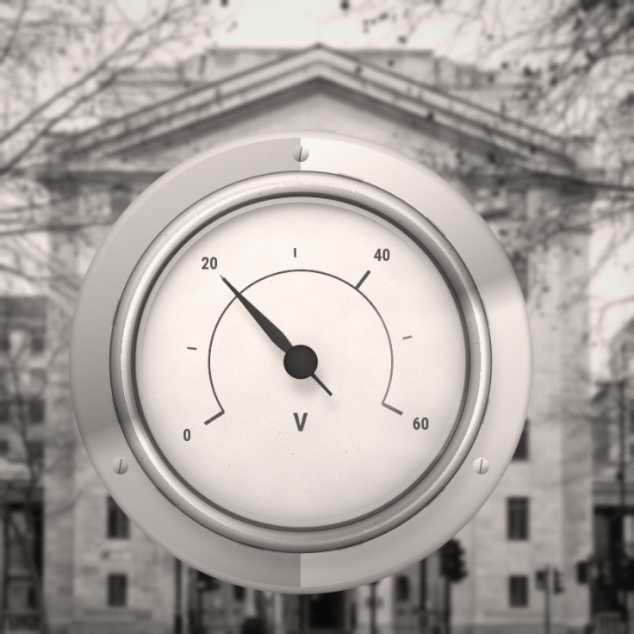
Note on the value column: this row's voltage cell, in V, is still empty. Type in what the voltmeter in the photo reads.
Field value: 20 V
